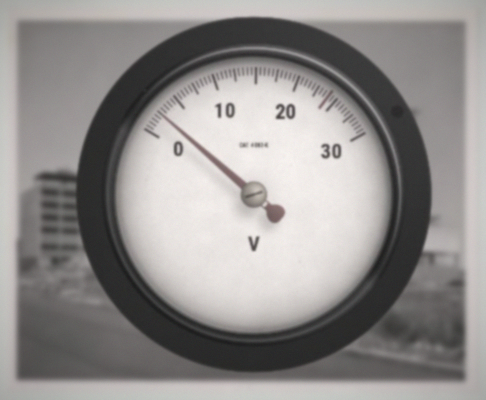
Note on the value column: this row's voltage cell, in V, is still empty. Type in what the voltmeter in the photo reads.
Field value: 2.5 V
